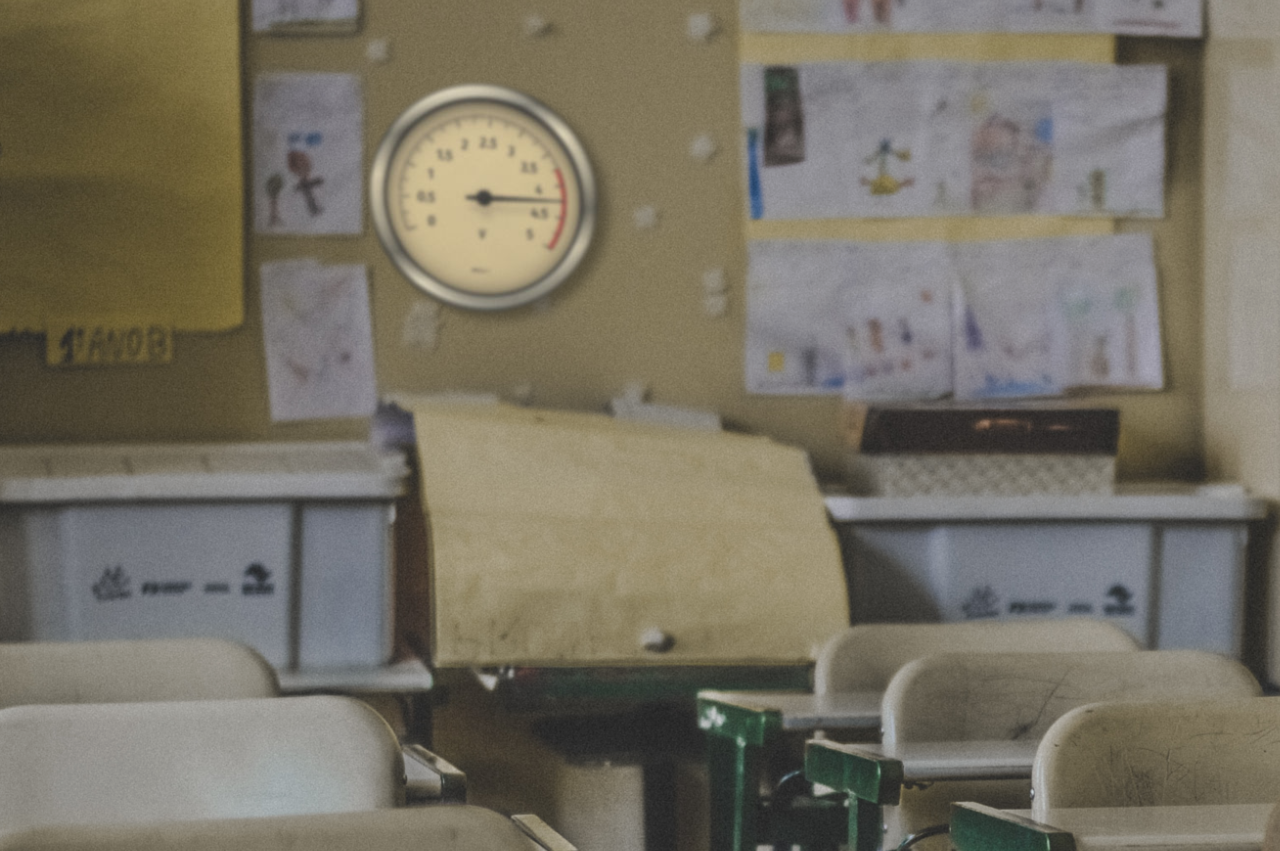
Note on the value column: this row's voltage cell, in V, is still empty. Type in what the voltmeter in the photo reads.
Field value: 4.25 V
